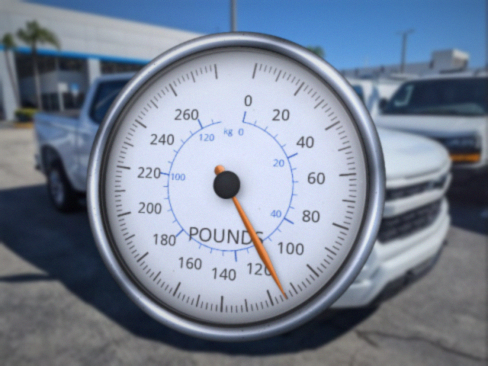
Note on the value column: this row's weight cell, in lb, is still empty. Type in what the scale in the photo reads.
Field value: 114 lb
